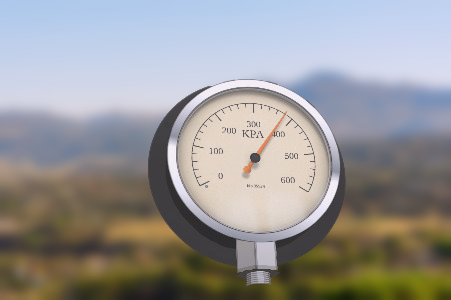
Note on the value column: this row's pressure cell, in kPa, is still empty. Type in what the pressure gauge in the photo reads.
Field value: 380 kPa
